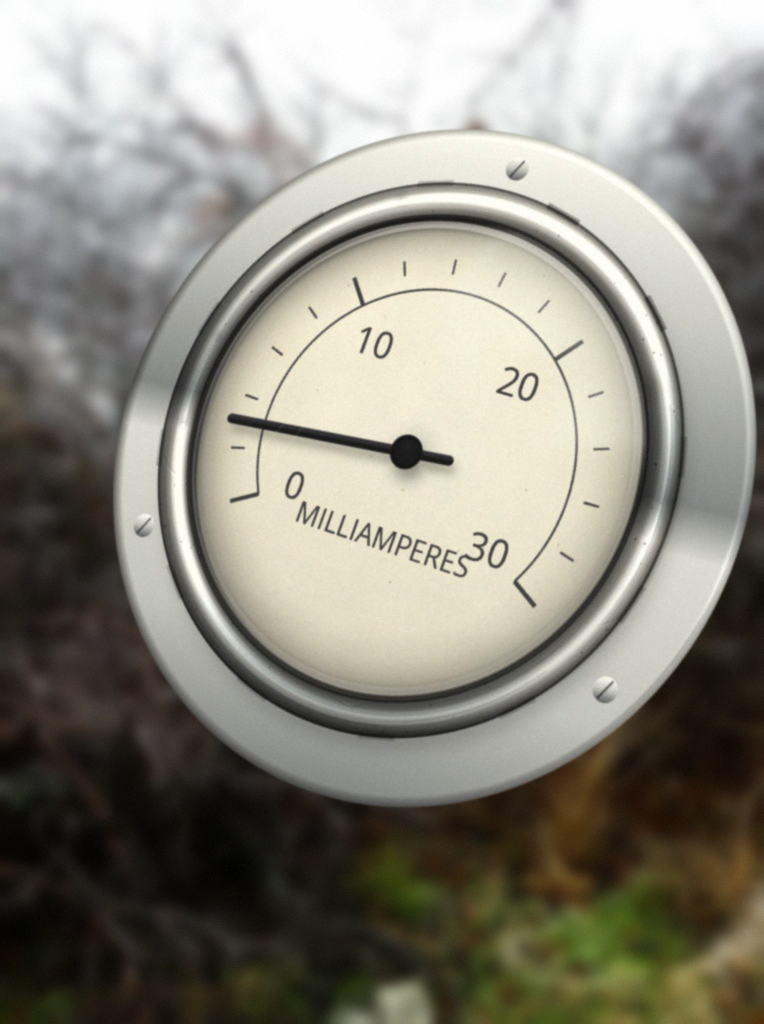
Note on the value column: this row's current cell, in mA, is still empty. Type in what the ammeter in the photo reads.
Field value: 3 mA
